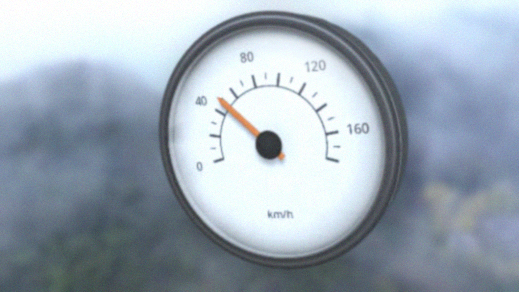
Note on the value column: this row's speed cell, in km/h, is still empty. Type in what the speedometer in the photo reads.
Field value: 50 km/h
